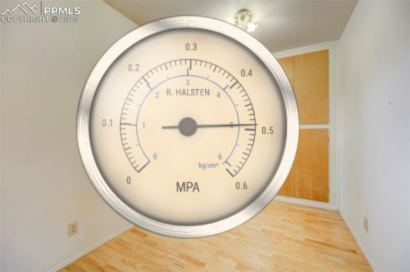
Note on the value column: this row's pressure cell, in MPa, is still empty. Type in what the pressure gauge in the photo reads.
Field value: 0.49 MPa
